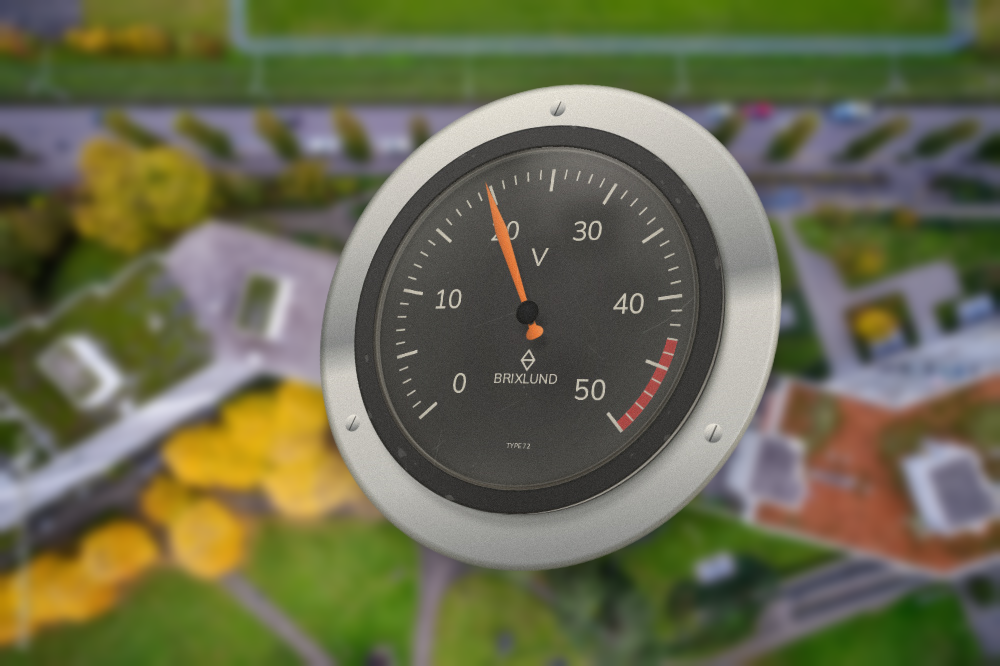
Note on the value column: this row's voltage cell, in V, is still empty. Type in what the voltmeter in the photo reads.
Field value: 20 V
